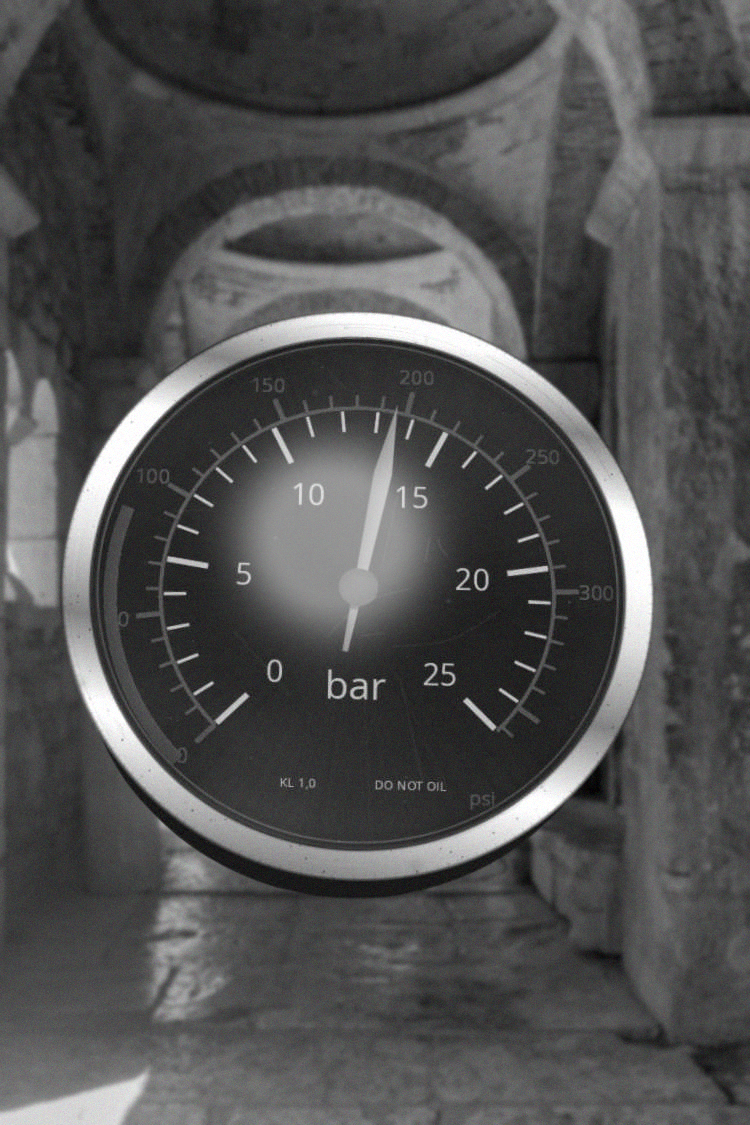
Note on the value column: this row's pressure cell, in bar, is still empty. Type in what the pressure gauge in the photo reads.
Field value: 13.5 bar
